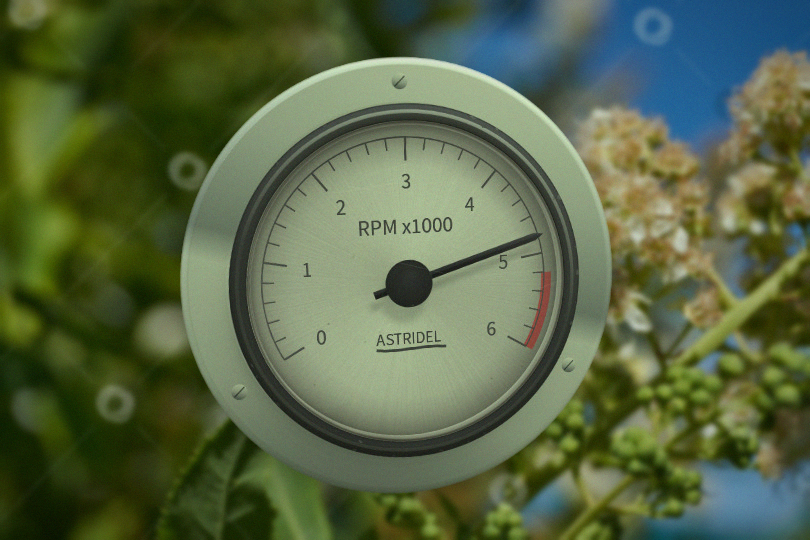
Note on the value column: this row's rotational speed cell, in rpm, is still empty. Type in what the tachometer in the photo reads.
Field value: 4800 rpm
